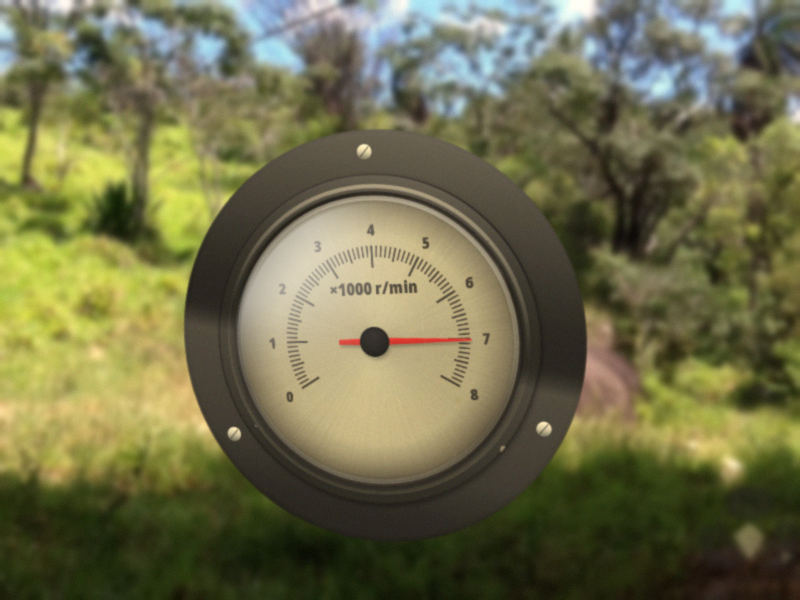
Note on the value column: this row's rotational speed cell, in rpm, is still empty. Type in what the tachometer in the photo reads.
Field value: 7000 rpm
